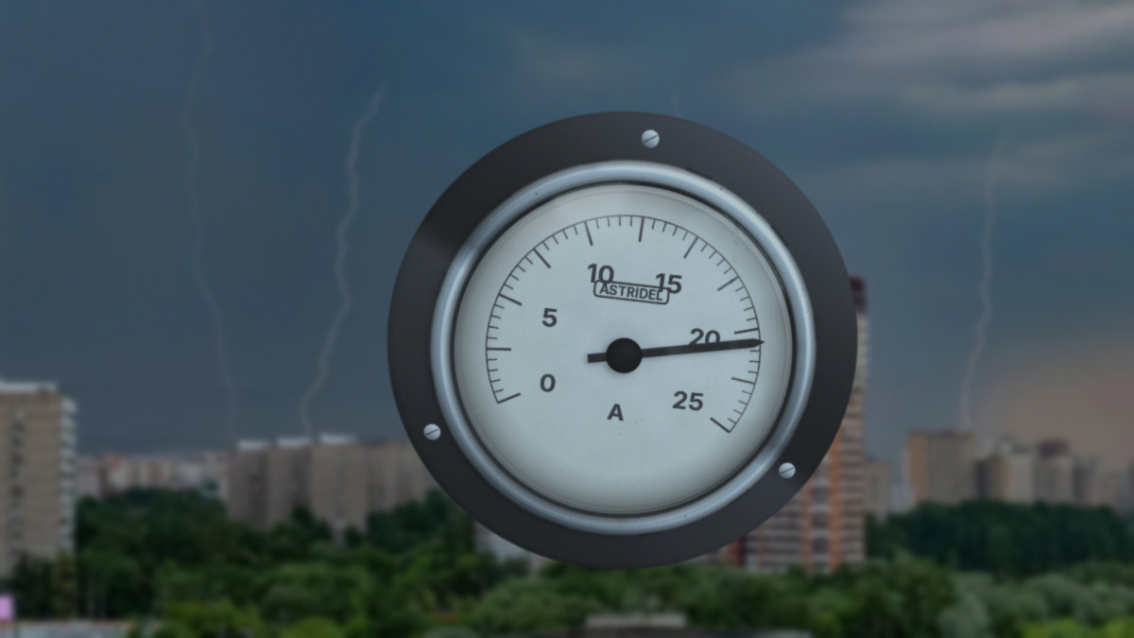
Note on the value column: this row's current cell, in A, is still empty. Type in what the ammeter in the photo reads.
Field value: 20.5 A
